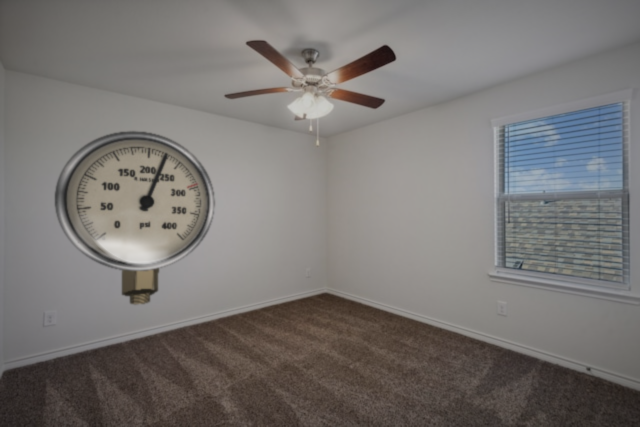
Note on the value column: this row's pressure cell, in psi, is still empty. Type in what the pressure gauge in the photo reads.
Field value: 225 psi
